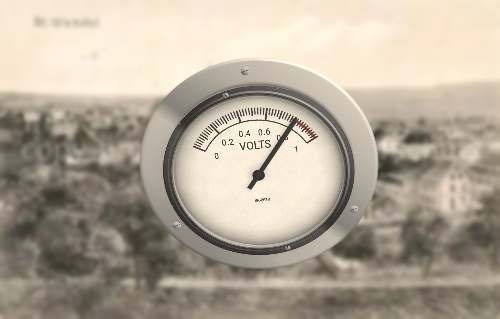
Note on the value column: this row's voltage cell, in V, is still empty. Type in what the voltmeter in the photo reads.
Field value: 0.8 V
